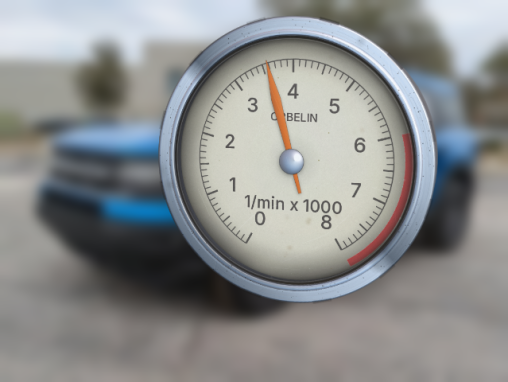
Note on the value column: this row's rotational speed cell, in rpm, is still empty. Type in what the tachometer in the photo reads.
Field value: 3600 rpm
